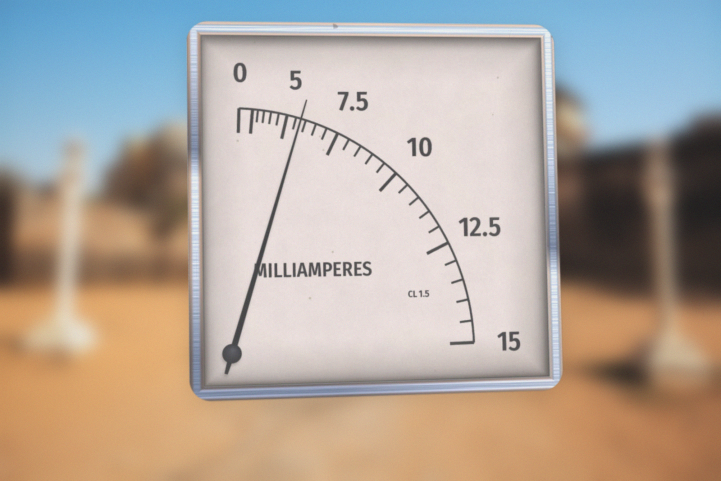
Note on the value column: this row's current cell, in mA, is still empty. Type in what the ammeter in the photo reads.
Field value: 5.75 mA
